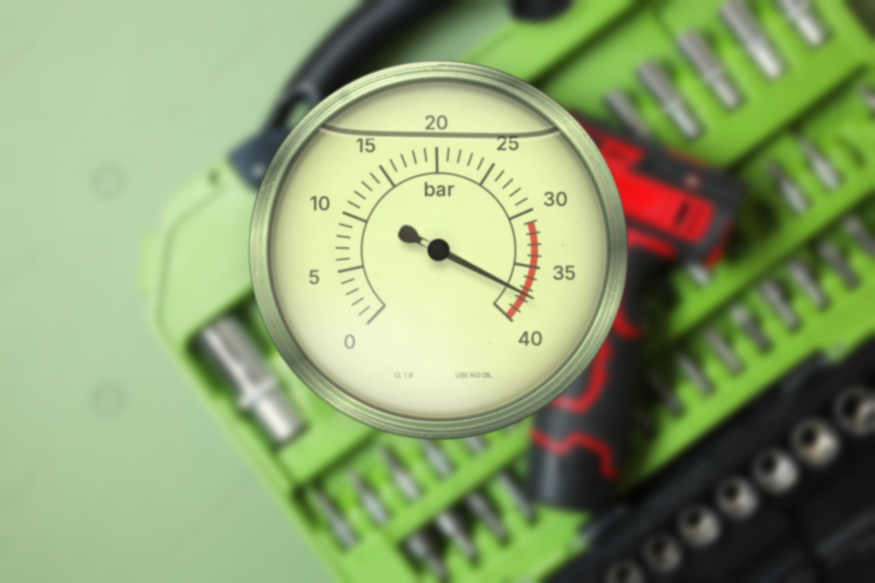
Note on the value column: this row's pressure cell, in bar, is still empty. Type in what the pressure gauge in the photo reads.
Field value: 37.5 bar
